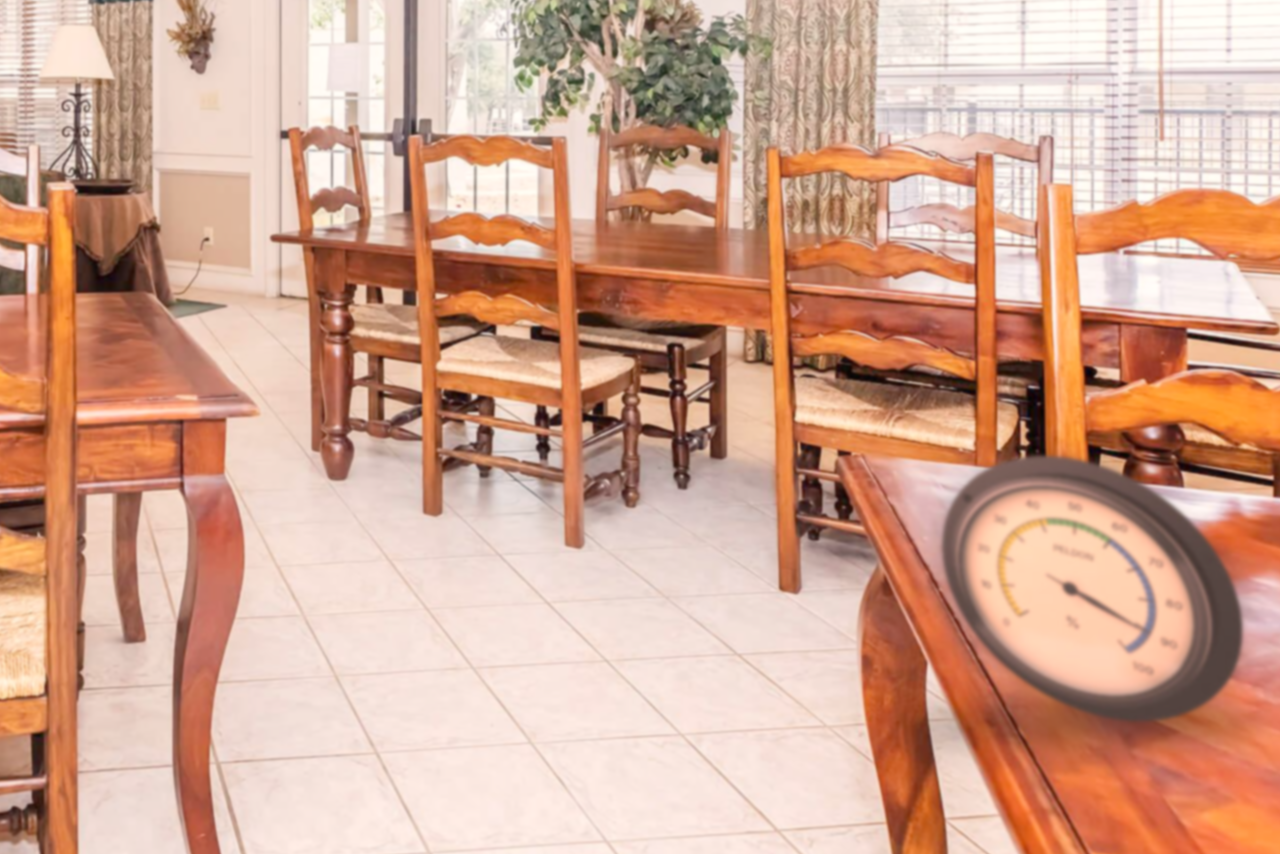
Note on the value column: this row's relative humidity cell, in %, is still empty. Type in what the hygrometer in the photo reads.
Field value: 90 %
